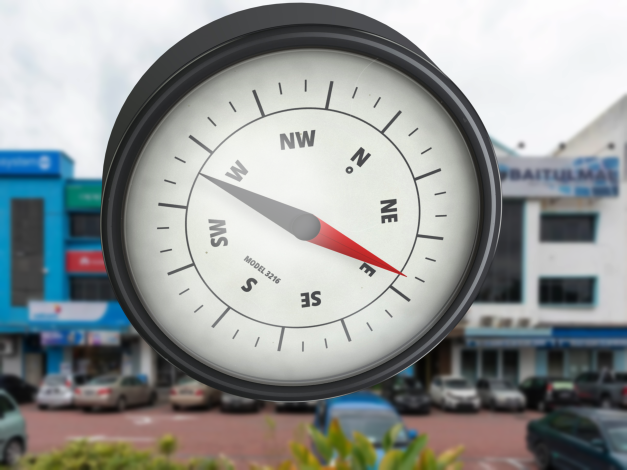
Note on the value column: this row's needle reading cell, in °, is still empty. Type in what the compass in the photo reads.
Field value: 80 °
